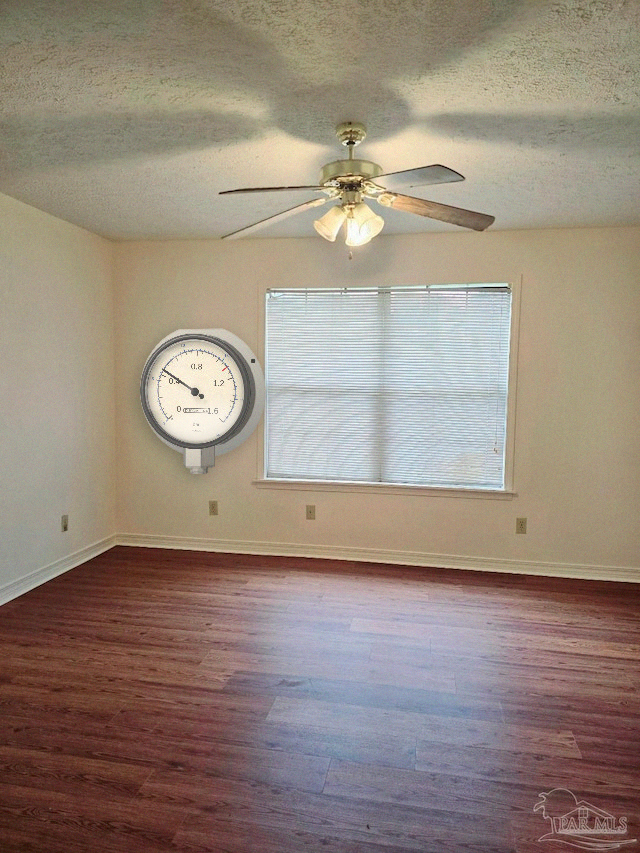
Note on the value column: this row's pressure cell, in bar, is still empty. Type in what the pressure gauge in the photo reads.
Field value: 0.45 bar
